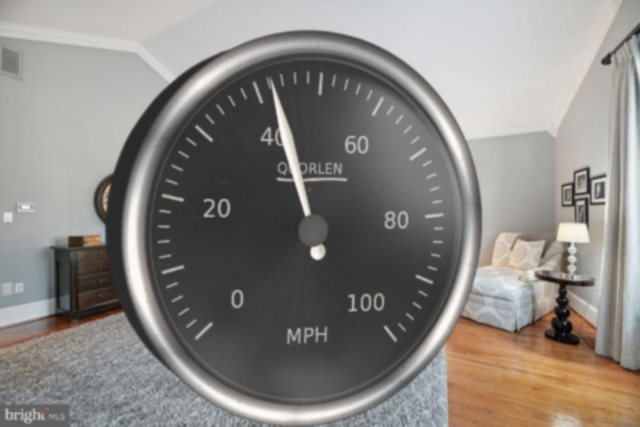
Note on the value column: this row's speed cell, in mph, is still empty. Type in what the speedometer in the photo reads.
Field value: 42 mph
